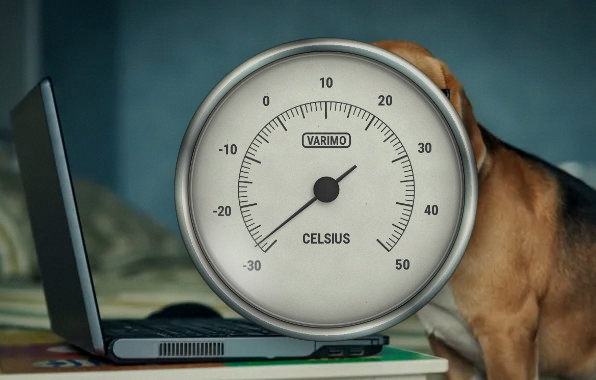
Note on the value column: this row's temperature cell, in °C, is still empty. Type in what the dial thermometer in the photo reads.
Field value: -28 °C
